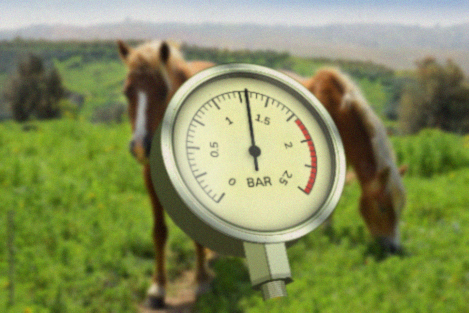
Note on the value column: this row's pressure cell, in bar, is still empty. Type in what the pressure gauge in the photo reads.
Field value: 1.3 bar
